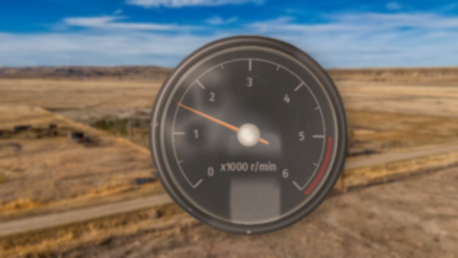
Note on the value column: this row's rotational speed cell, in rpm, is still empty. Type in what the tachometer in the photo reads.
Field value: 1500 rpm
